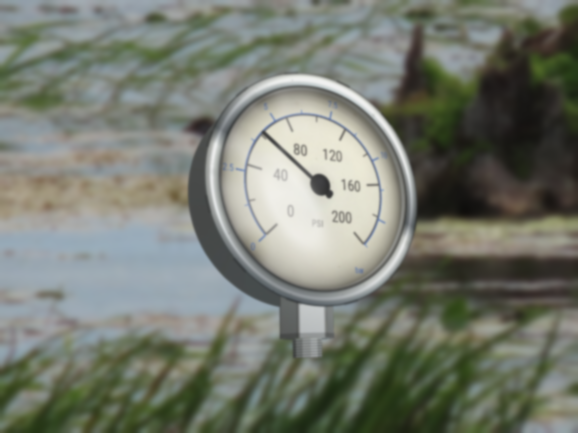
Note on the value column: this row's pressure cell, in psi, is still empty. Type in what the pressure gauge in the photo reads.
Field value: 60 psi
